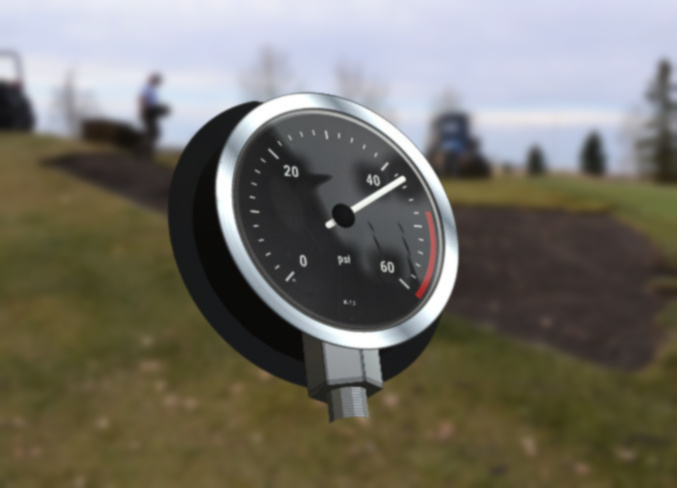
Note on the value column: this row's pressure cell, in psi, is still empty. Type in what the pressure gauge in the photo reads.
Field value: 43 psi
